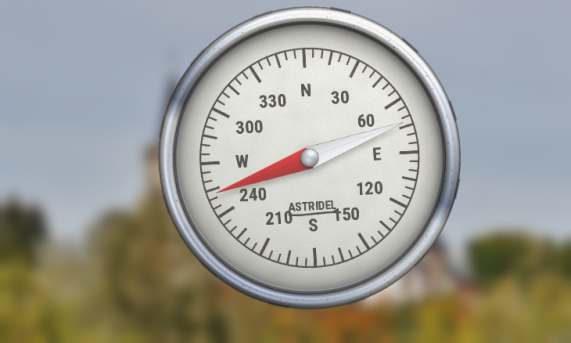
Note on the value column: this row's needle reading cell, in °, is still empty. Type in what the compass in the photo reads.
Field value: 252.5 °
